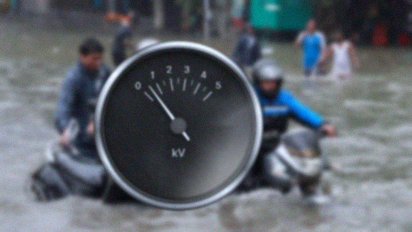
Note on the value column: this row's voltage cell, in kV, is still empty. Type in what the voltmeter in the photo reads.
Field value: 0.5 kV
